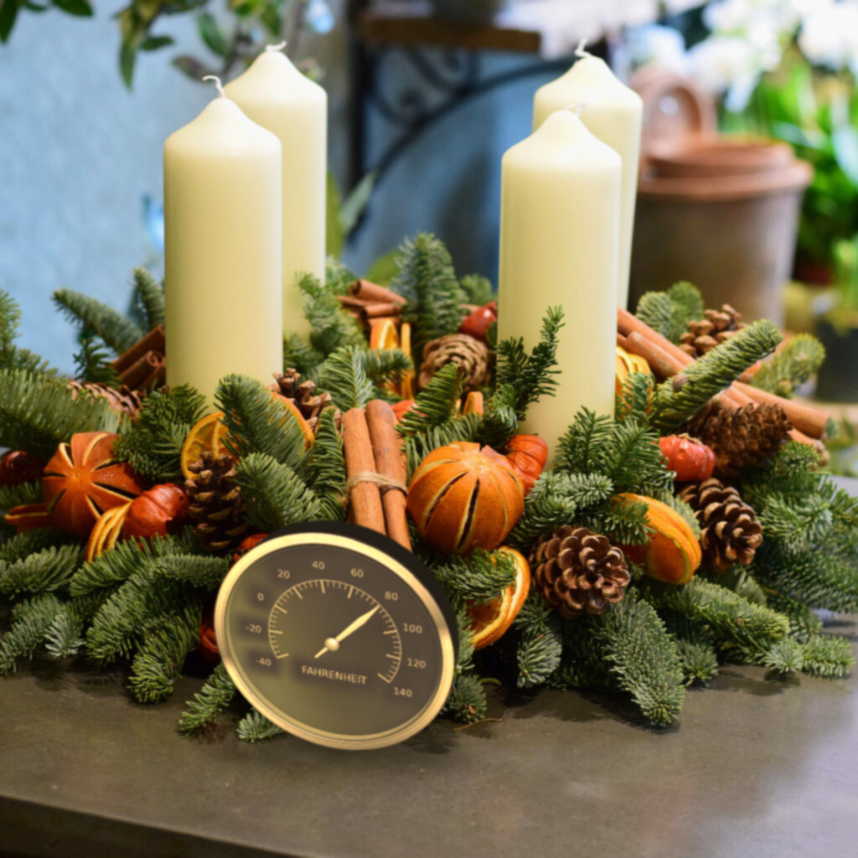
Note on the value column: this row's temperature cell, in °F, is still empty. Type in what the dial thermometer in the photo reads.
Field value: 80 °F
